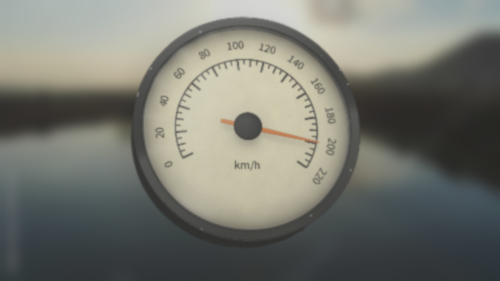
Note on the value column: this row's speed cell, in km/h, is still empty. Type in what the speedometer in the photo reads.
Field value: 200 km/h
